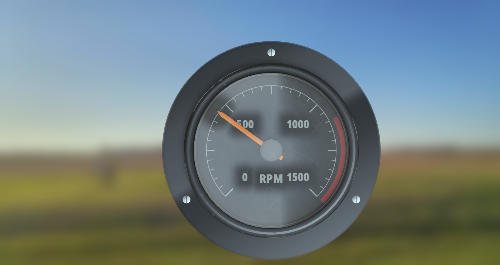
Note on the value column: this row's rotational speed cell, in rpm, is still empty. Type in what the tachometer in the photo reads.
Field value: 450 rpm
